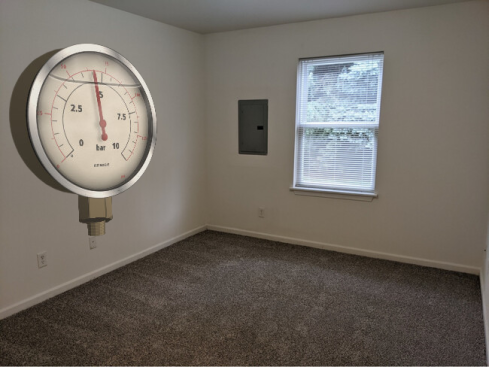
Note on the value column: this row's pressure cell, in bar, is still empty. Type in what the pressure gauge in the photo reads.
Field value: 4.5 bar
